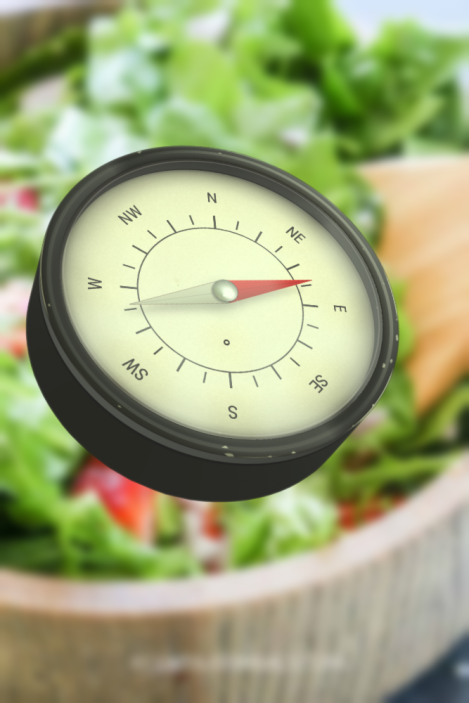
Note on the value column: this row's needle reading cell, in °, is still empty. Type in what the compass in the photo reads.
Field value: 75 °
